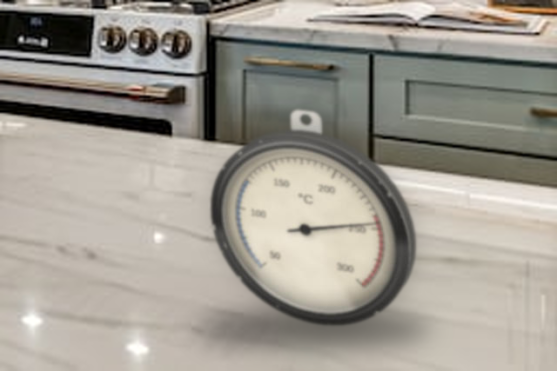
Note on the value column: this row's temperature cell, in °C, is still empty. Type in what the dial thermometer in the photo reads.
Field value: 245 °C
